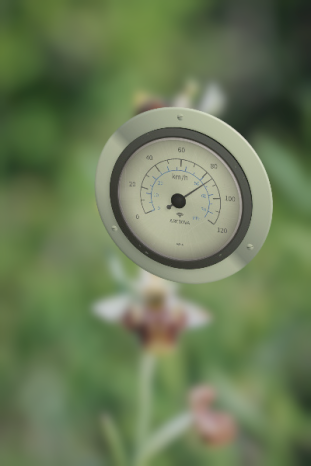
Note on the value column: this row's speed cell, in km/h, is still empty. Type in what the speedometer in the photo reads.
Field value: 85 km/h
